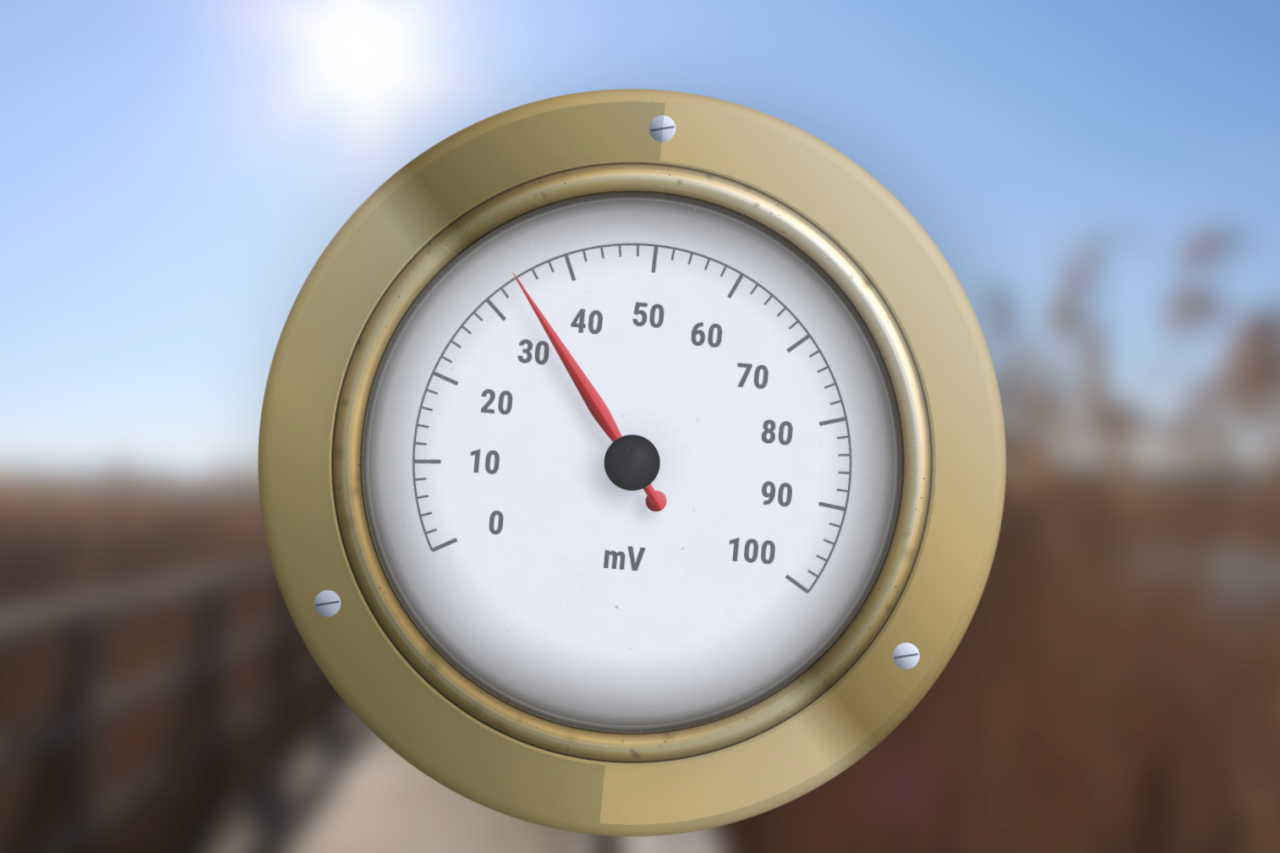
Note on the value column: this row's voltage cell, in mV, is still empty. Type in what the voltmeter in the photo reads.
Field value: 34 mV
